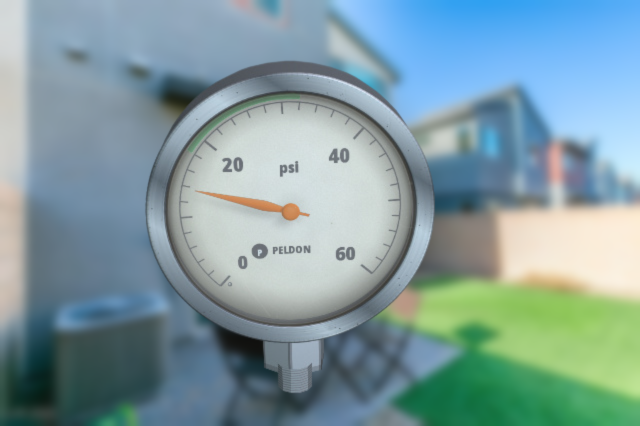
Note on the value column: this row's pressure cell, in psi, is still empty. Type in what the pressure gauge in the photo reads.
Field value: 14 psi
